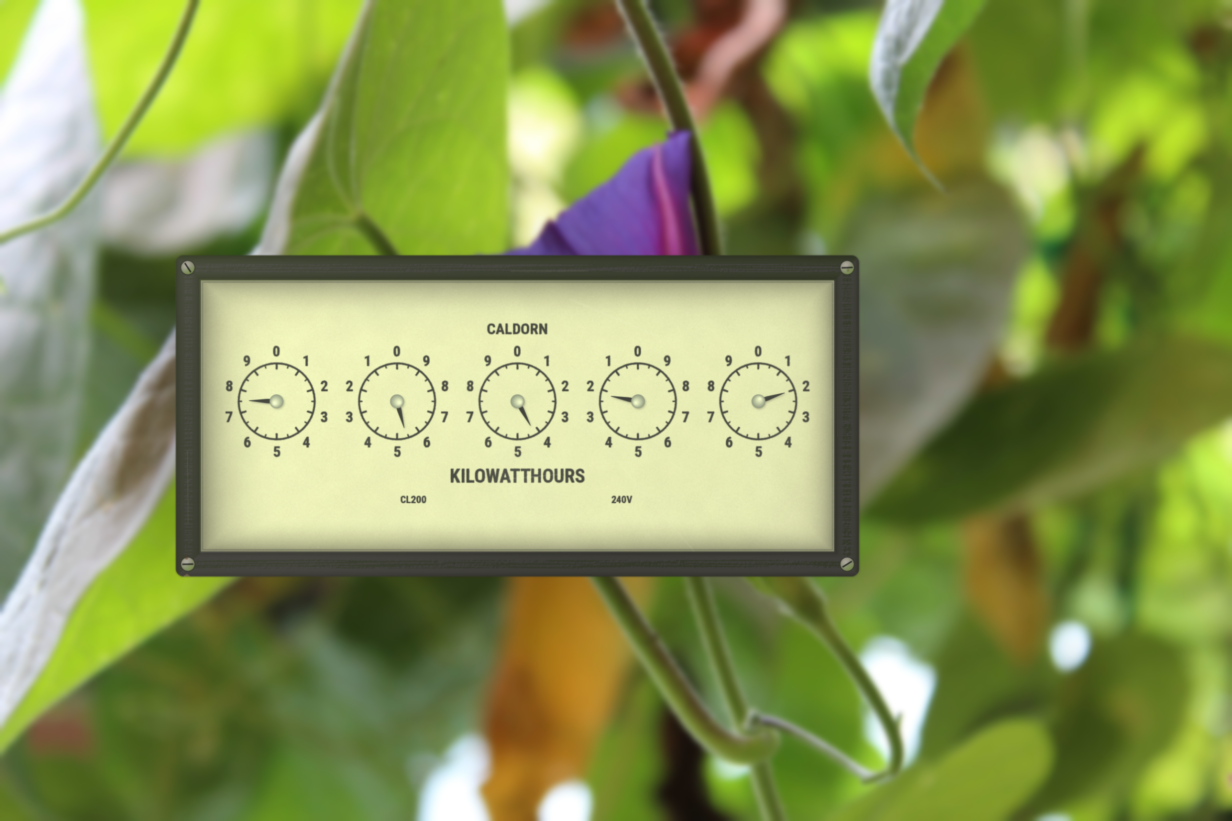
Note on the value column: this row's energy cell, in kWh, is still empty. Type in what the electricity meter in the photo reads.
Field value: 75422 kWh
